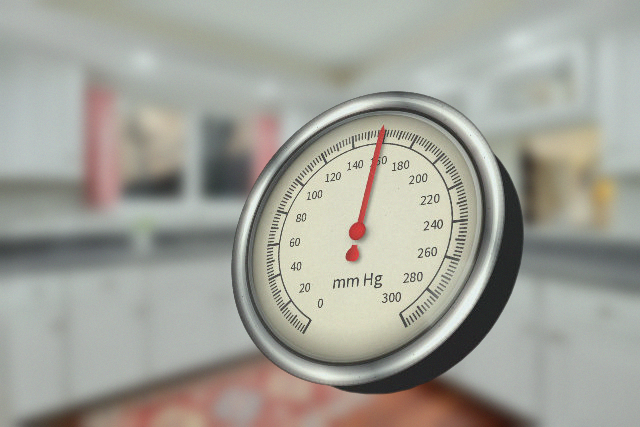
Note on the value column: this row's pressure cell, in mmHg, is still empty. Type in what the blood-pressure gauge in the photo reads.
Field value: 160 mmHg
